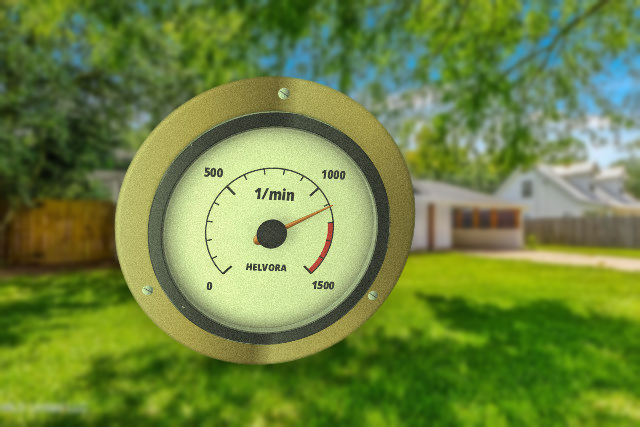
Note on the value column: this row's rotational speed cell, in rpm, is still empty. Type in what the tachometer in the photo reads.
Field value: 1100 rpm
